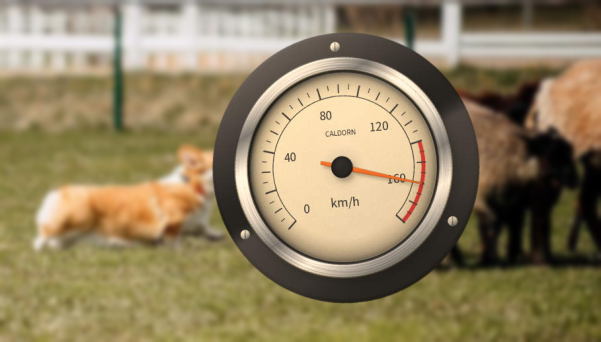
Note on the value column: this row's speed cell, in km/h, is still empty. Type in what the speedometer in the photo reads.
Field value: 160 km/h
